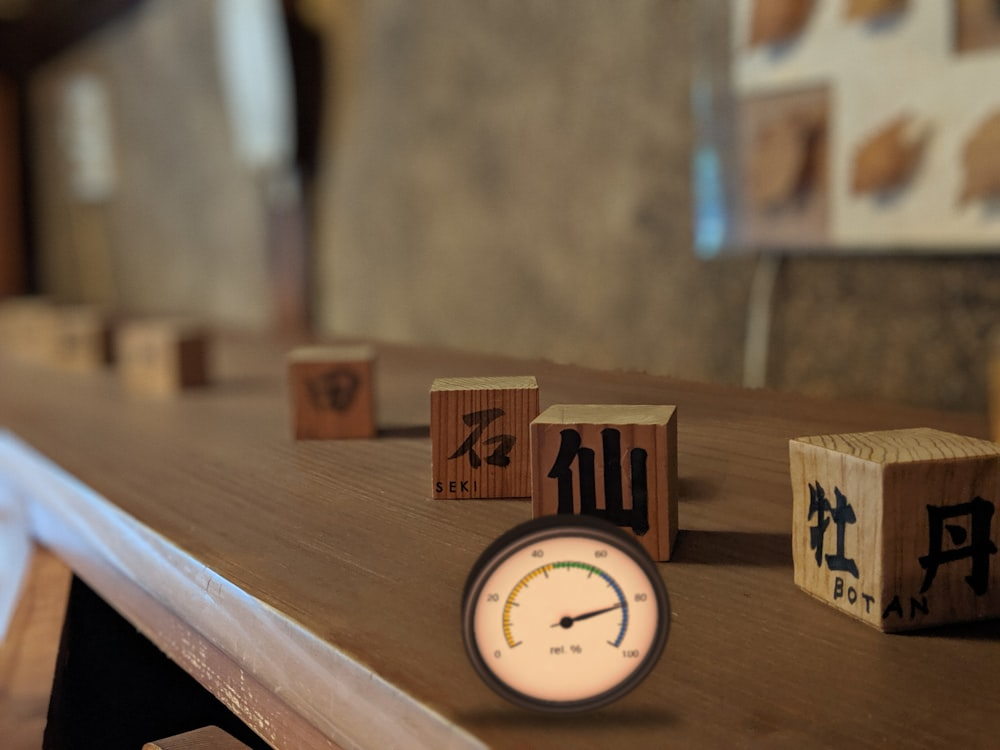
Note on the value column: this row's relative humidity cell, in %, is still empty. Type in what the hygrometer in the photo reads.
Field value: 80 %
